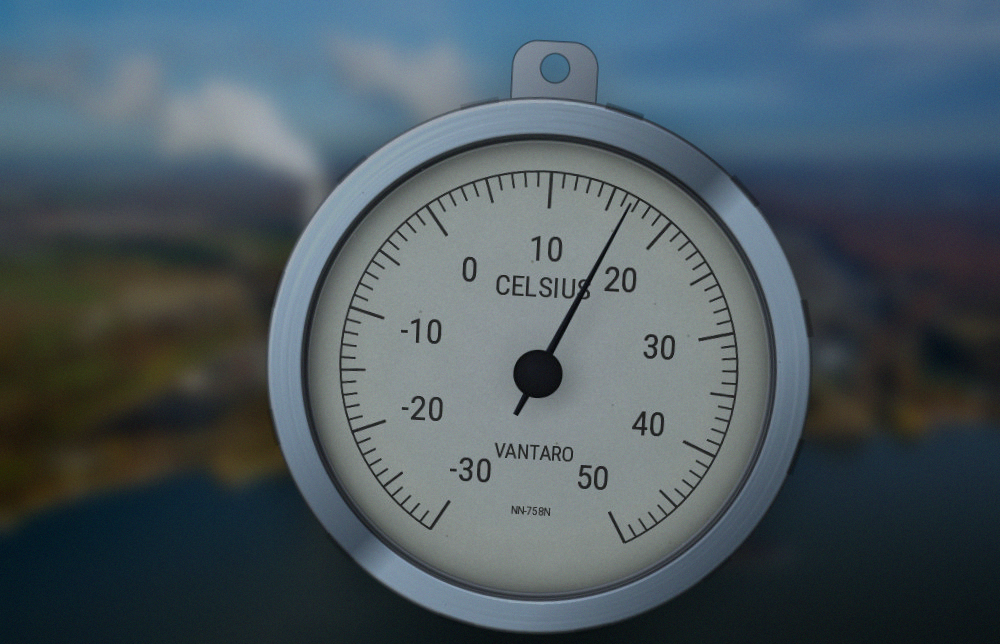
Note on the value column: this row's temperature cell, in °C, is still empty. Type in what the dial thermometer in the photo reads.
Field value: 16.5 °C
